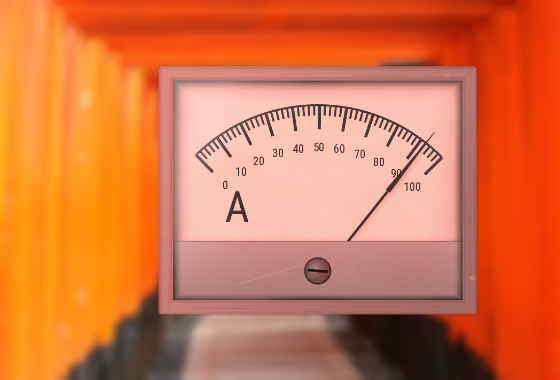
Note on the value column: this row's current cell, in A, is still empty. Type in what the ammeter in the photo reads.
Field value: 92 A
